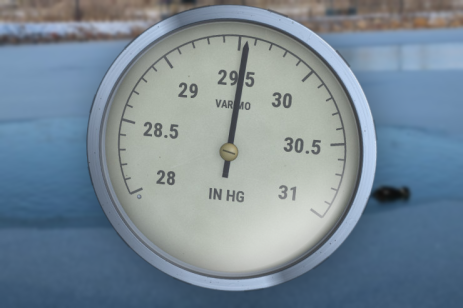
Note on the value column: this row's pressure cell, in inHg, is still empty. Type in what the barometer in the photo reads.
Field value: 29.55 inHg
